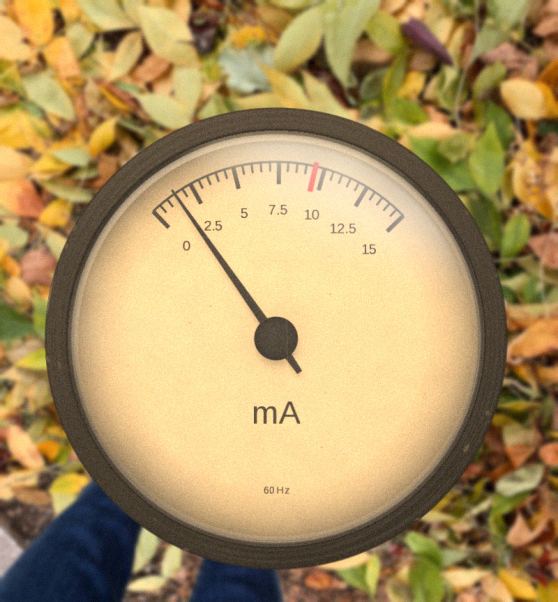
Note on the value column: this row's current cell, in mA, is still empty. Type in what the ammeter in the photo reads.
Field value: 1.5 mA
